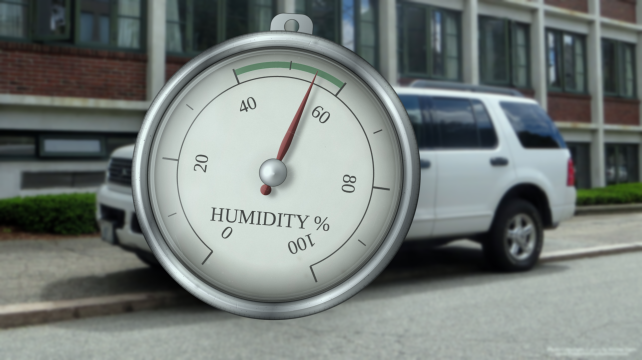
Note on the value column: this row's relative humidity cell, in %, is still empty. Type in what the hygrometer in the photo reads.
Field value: 55 %
